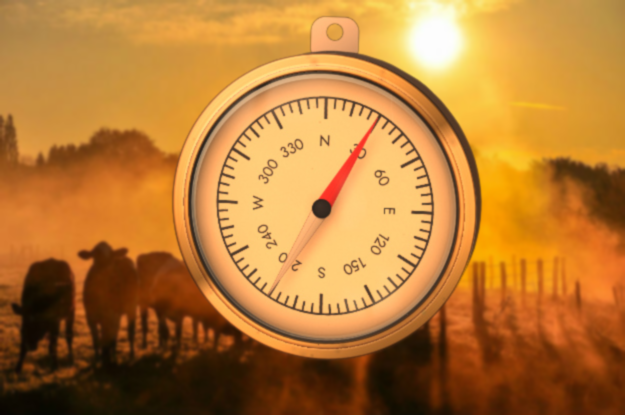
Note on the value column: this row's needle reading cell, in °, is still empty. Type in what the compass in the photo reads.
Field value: 30 °
